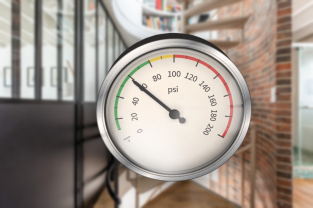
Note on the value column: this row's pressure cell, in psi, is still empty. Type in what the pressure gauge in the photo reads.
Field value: 60 psi
